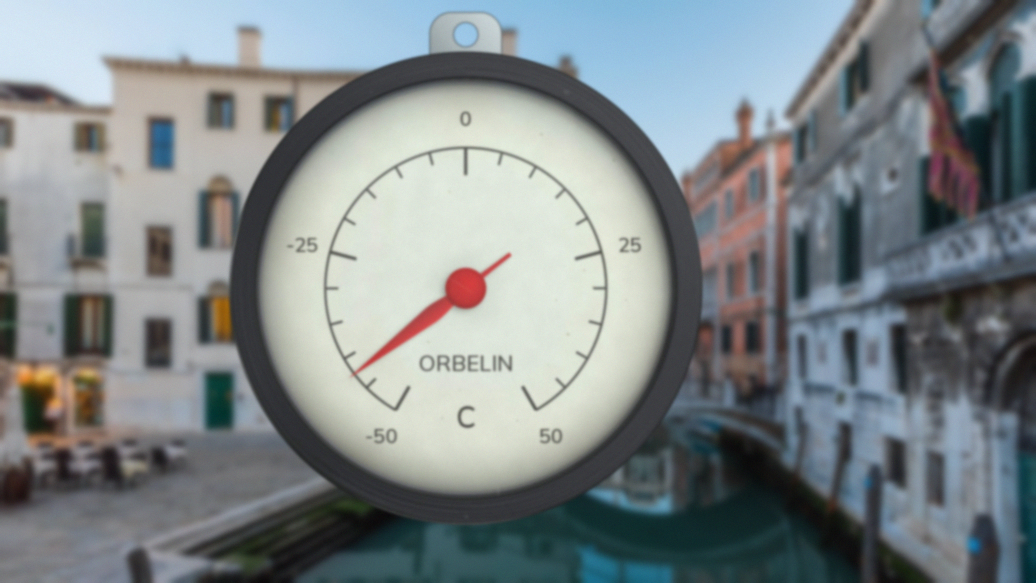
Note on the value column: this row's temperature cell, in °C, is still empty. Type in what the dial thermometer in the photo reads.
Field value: -42.5 °C
